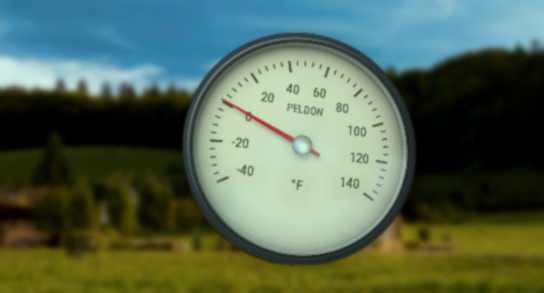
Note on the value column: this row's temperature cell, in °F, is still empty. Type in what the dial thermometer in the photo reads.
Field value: 0 °F
